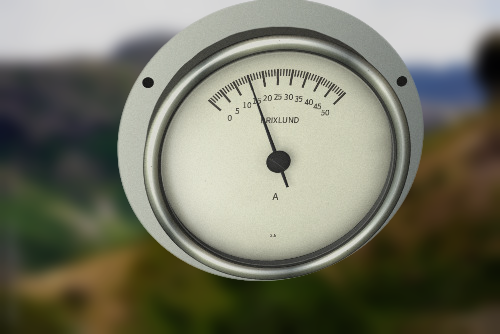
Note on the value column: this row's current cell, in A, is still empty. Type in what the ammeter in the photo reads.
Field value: 15 A
